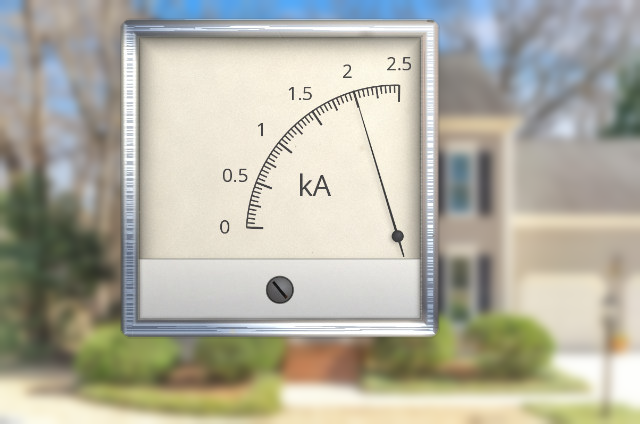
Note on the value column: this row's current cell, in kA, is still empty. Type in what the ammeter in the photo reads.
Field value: 2 kA
